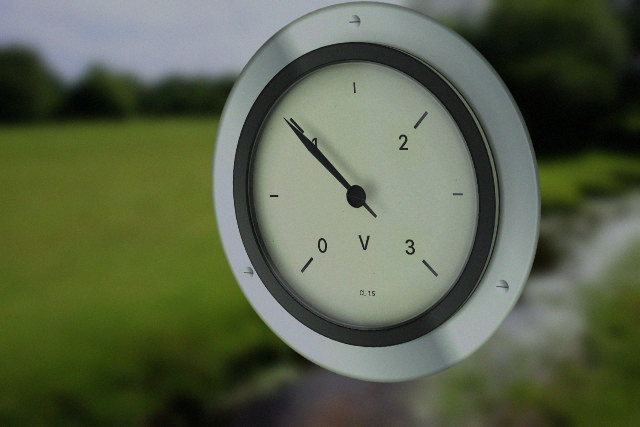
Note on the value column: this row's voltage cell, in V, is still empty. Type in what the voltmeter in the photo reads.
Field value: 1 V
